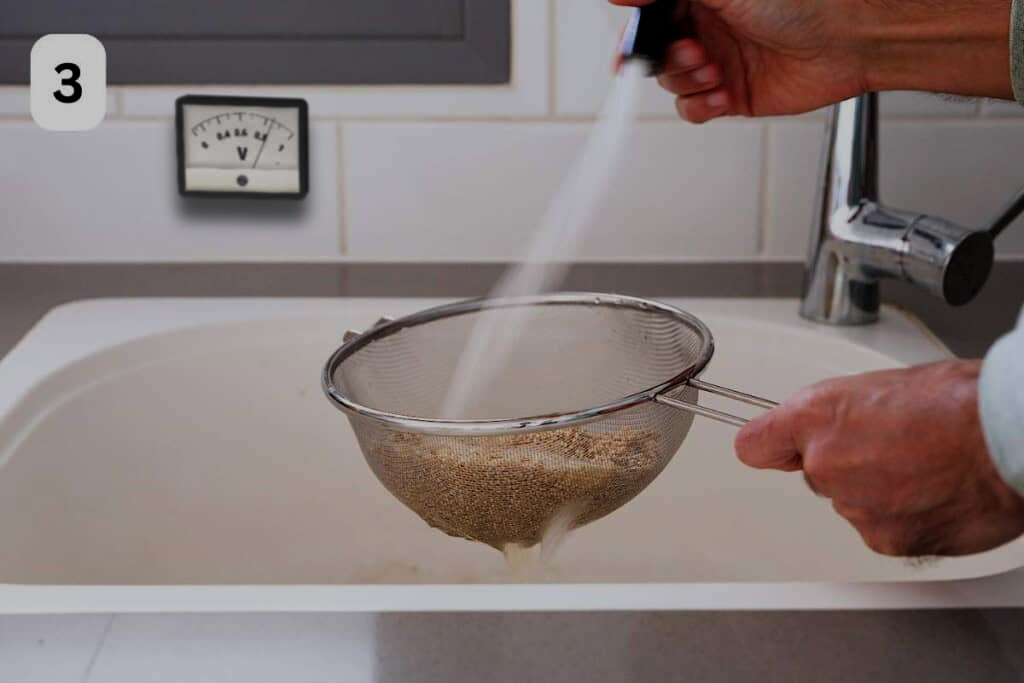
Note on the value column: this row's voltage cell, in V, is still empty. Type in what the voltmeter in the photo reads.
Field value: 0.85 V
